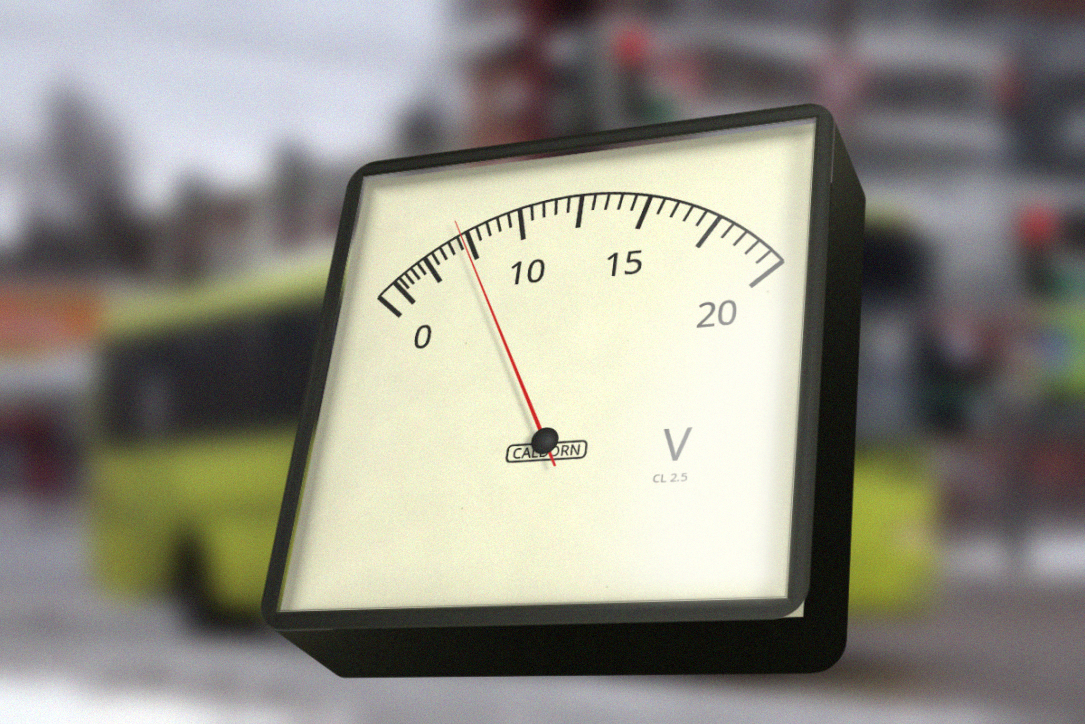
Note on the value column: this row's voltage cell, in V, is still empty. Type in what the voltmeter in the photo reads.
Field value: 7.25 V
